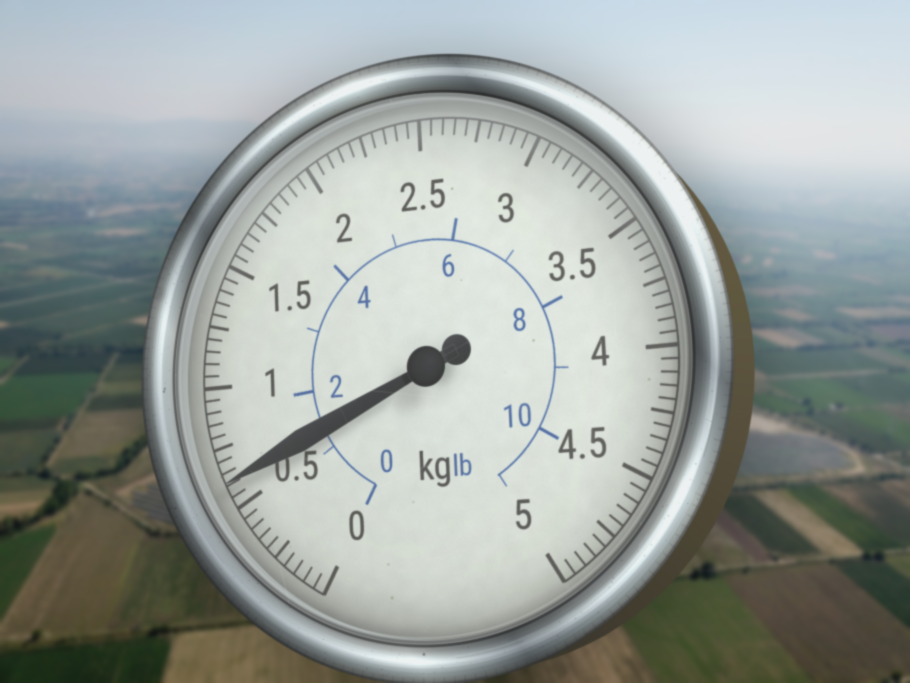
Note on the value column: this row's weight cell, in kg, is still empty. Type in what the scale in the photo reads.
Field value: 0.6 kg
